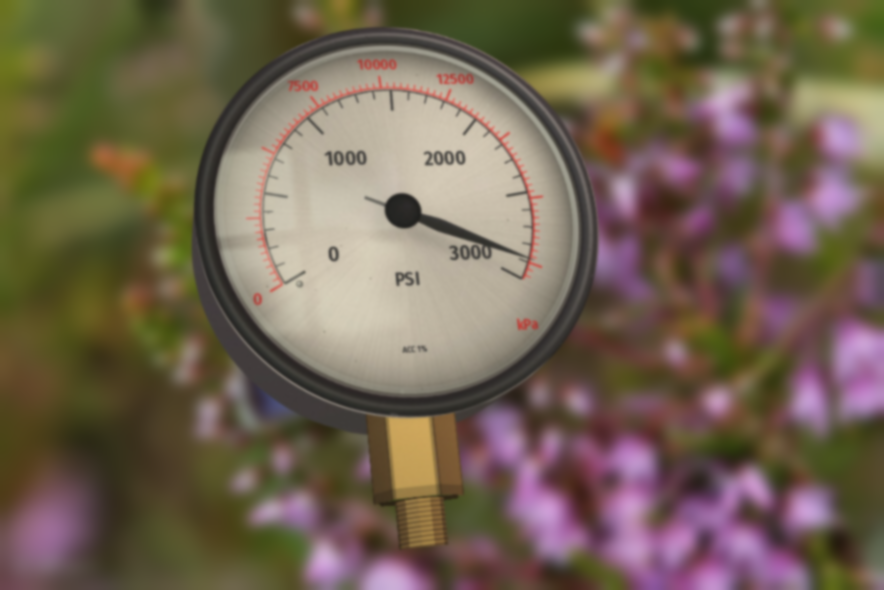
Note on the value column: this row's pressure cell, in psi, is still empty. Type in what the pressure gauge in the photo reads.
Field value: 2900 psi
